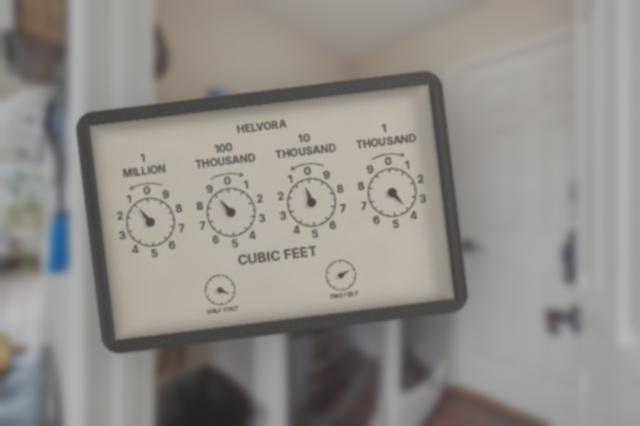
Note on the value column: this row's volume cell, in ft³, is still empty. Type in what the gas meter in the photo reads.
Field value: 90400 ft³
